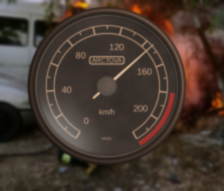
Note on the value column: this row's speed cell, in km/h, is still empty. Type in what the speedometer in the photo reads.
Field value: 145 km/h
